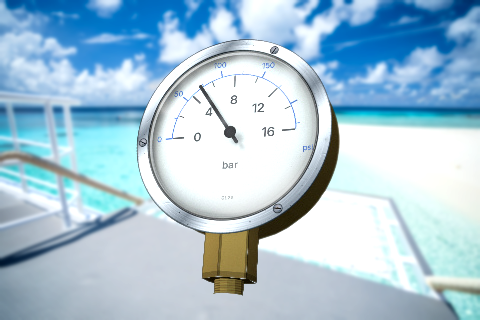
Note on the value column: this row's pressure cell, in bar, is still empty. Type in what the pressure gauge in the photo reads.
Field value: 5 bar
